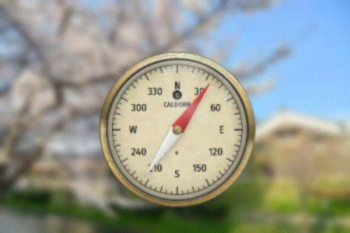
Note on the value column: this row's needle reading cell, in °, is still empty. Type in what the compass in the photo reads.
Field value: 35 °
